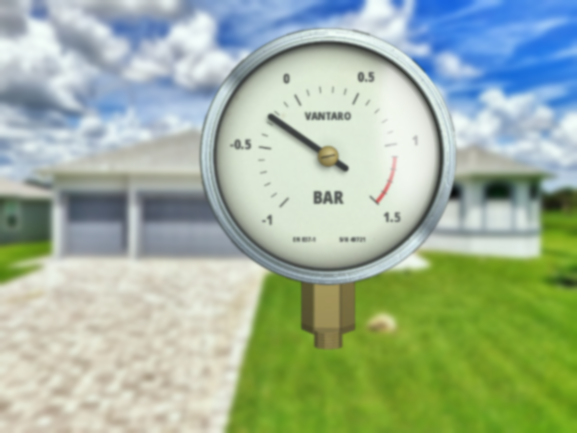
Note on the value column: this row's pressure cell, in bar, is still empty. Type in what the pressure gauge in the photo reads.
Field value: -0.25 bar
